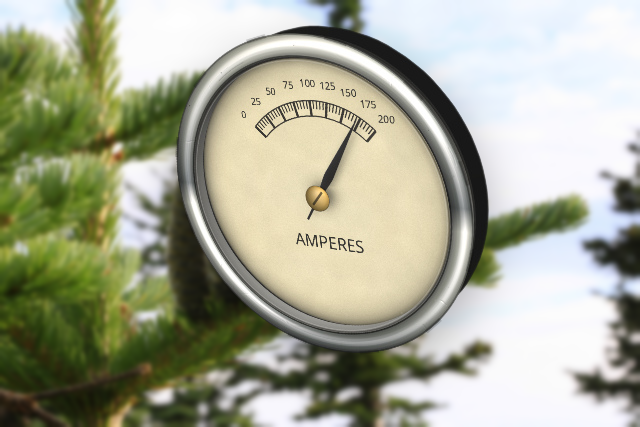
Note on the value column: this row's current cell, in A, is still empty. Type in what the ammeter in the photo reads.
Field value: 175 A
